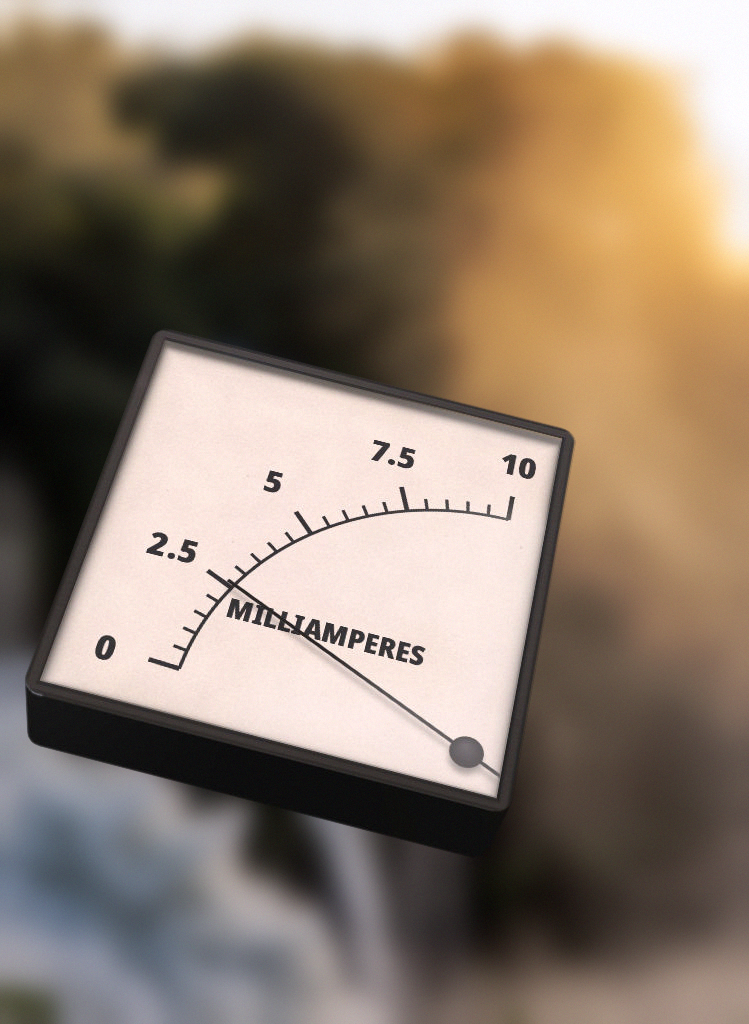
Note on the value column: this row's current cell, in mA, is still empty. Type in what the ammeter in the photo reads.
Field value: 2.5 mA
